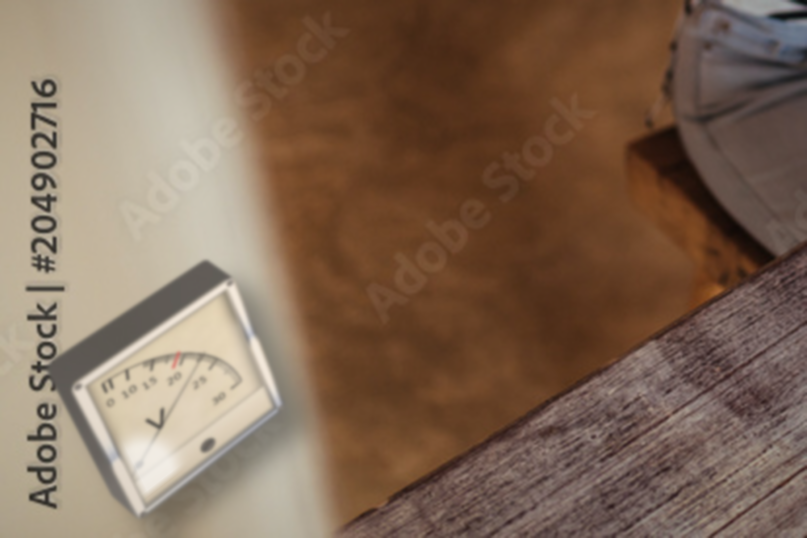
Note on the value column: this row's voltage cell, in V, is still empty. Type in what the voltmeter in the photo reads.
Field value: 22.5 V
